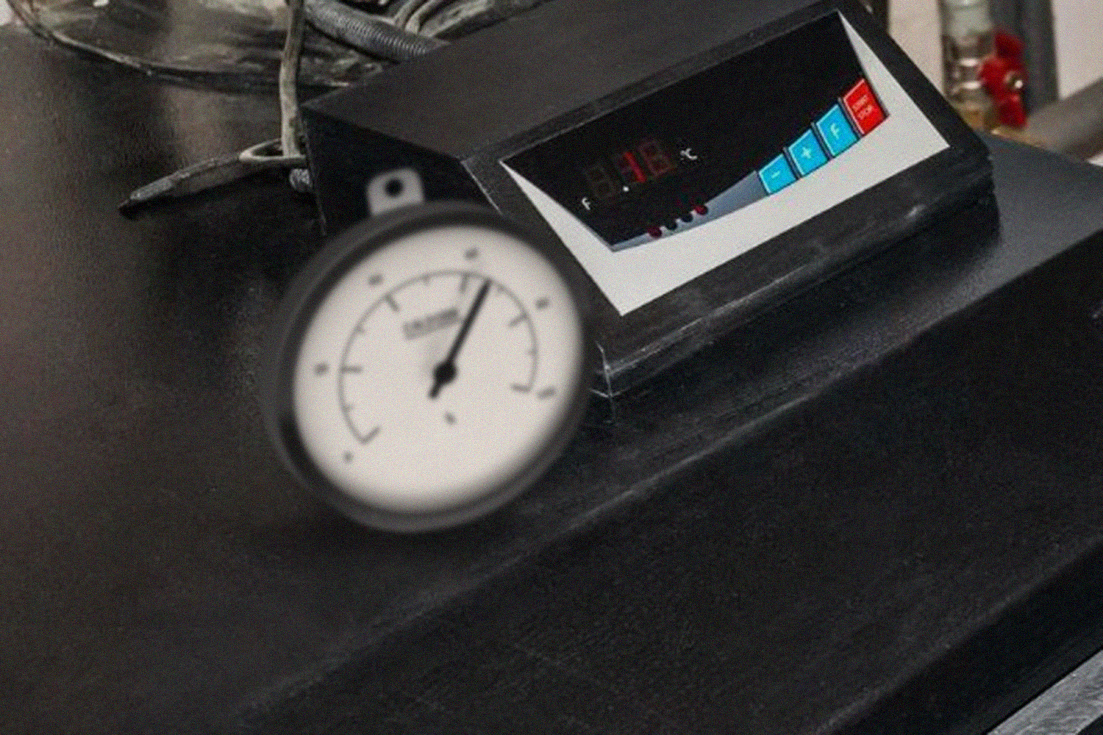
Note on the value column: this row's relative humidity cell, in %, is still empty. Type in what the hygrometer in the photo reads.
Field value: 65 %
